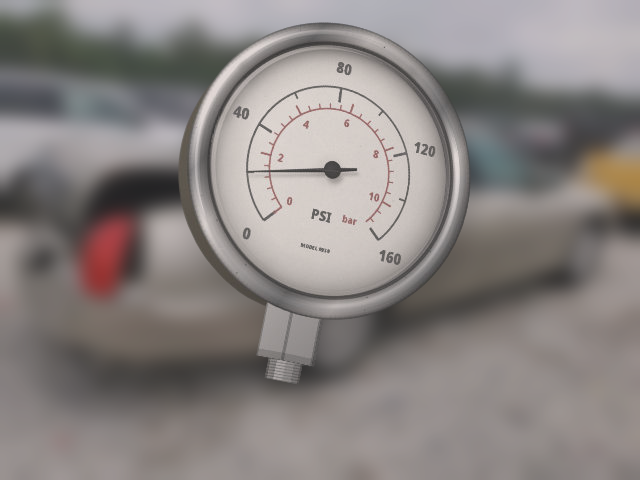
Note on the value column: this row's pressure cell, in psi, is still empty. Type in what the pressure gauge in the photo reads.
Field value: 20 psi
